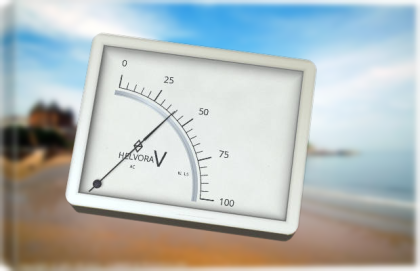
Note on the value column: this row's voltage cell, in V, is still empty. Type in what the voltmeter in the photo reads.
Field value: 40 V
